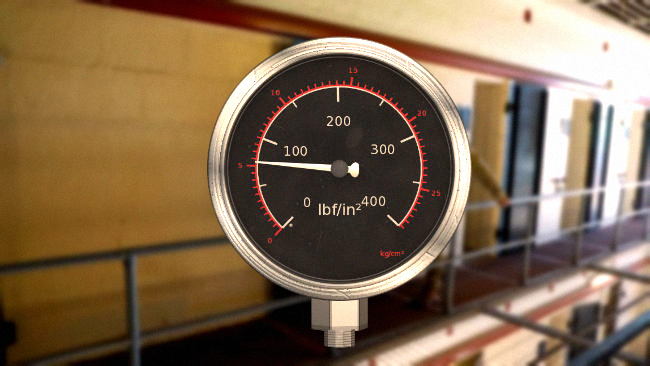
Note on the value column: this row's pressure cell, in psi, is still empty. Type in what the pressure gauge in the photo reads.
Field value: 75 psi
